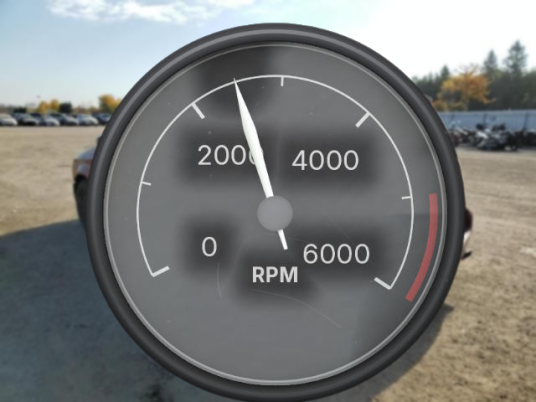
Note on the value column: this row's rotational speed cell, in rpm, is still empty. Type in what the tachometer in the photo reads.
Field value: 2500 rpm
